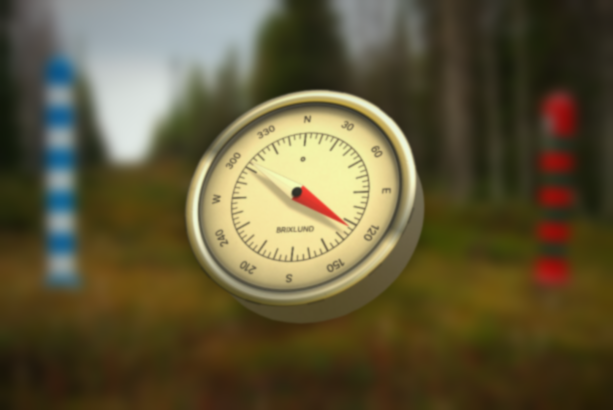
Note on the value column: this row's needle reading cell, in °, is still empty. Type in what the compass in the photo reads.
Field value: 125 °
